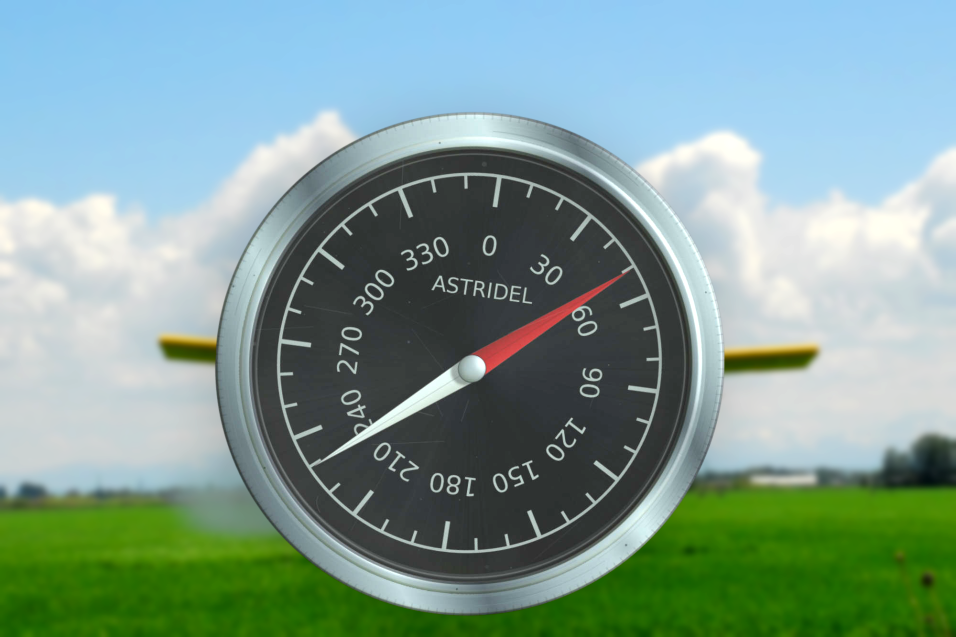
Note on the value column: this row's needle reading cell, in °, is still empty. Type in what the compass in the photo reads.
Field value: 50 °
